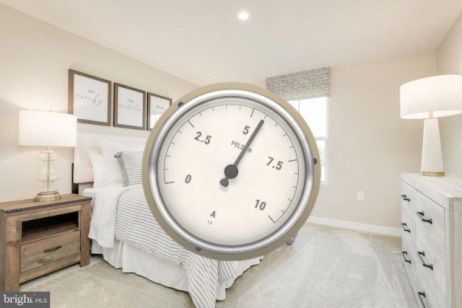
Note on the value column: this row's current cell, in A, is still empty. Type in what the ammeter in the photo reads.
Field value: 5.5 A
